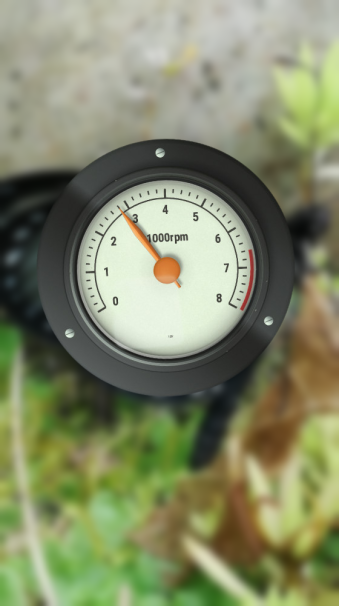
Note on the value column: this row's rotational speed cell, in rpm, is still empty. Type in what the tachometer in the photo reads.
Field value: 2800 rpm
